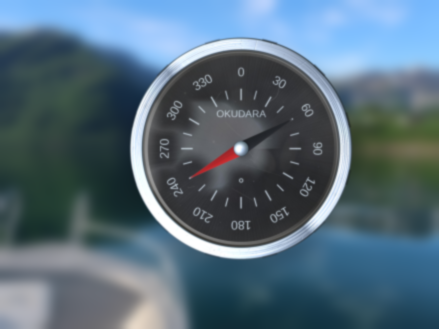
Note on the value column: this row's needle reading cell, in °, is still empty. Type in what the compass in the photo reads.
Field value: 240 °
